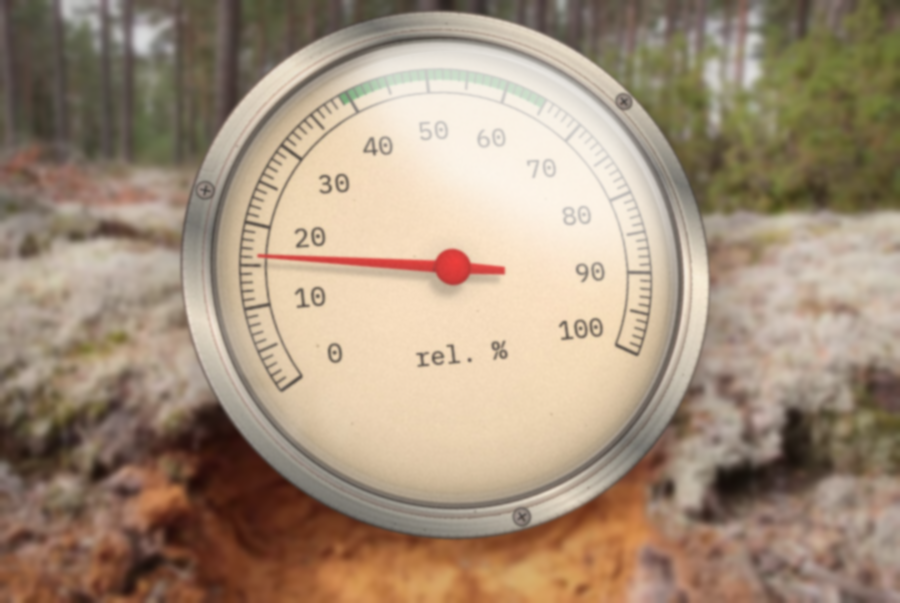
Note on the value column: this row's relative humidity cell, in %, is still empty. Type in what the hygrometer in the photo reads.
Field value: 16 %
